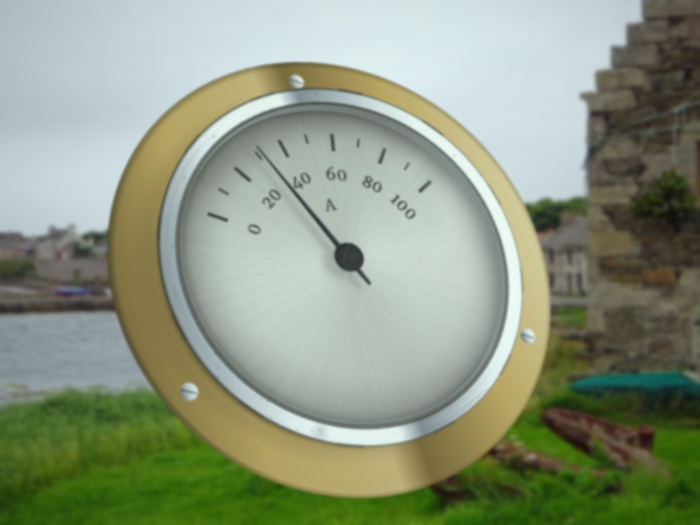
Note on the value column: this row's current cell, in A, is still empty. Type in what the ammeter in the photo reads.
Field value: 30 A
